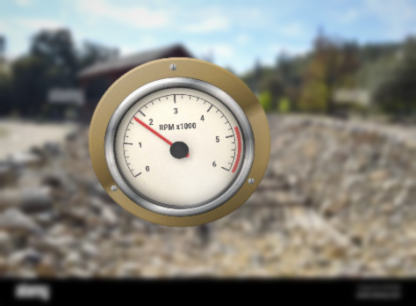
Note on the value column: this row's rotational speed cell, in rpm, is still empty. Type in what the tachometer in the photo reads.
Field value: 1800 rpm
